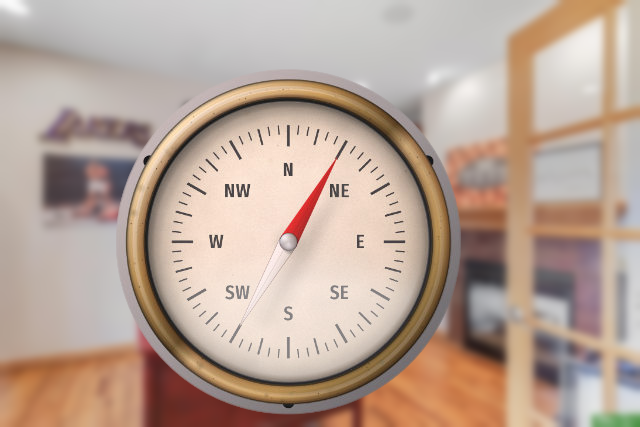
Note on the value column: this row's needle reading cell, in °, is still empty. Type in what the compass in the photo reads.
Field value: 30 °
